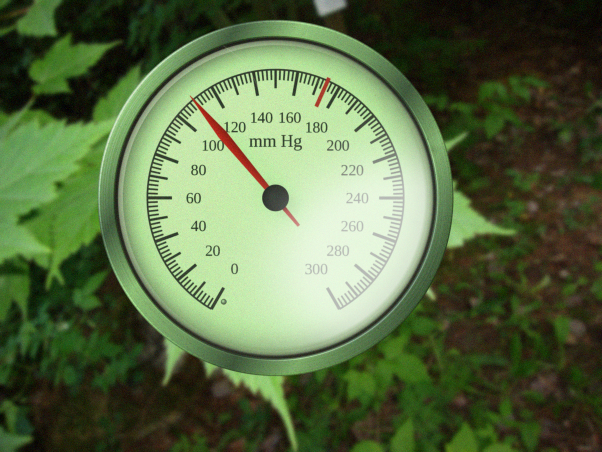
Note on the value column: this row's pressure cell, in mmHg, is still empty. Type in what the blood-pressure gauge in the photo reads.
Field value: 110 mmHg
